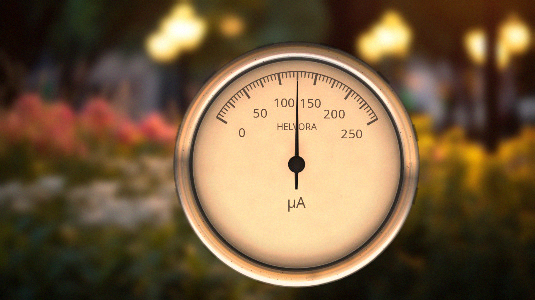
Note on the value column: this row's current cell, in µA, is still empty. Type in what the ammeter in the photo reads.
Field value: 125 µA
